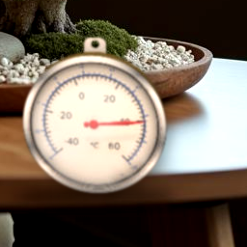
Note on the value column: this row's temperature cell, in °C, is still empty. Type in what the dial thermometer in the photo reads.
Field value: 40 °C
